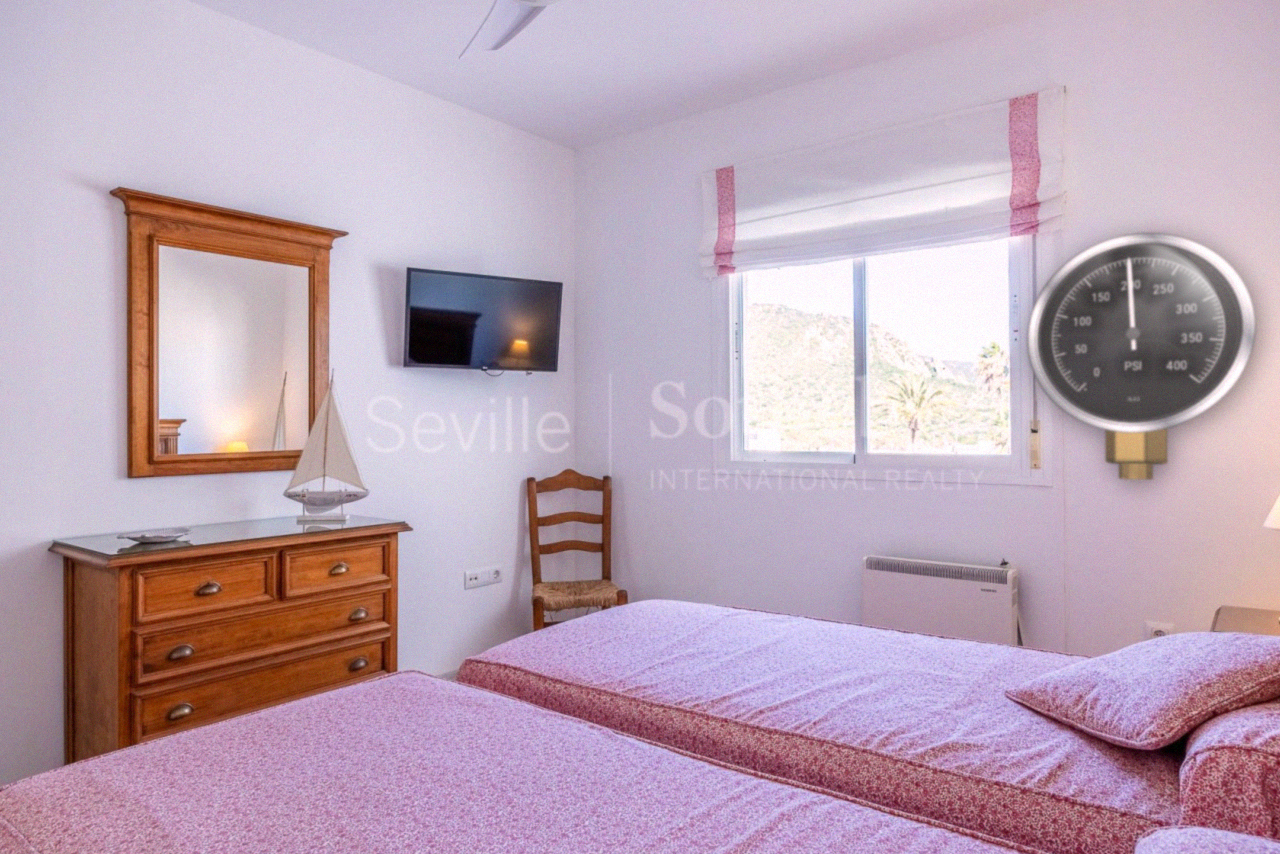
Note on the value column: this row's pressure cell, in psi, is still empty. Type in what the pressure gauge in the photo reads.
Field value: 200 psi
